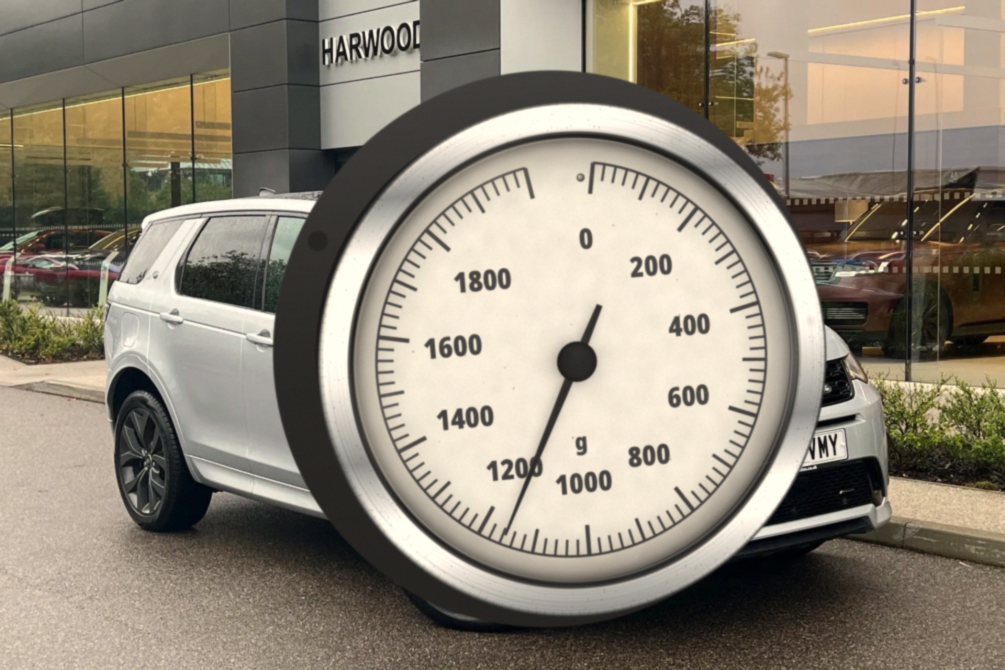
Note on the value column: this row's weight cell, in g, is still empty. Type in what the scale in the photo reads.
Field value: 1160 g
